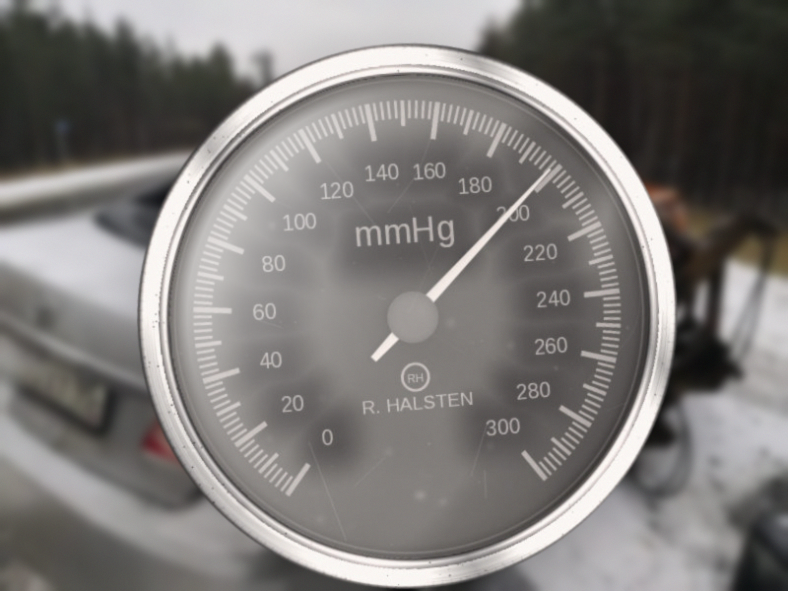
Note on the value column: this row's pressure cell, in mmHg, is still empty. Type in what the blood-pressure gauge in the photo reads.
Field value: 198 mmHg
